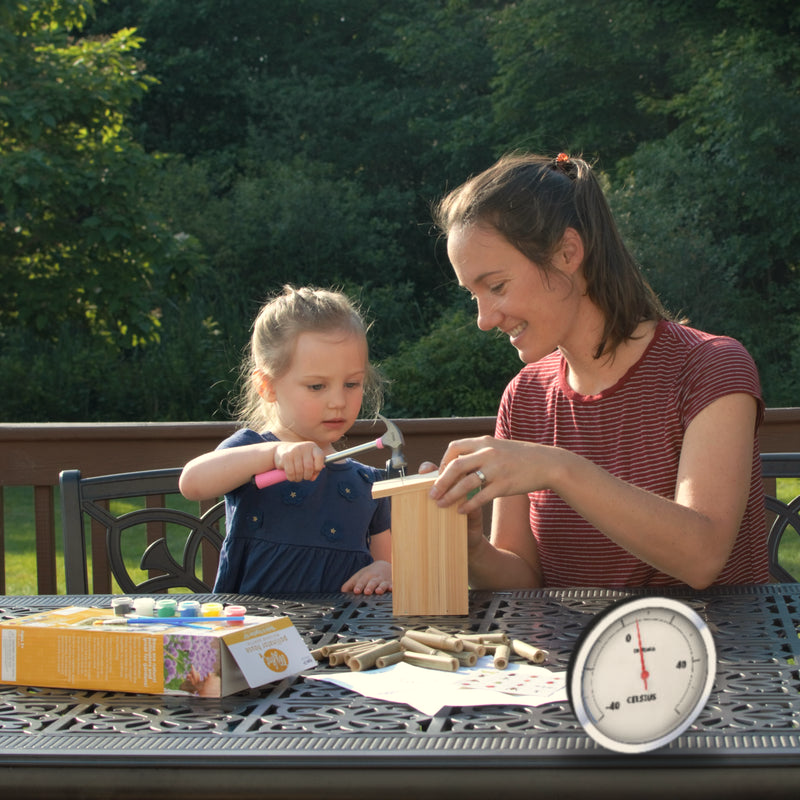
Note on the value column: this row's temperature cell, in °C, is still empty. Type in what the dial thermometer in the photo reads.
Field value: 5 °C
